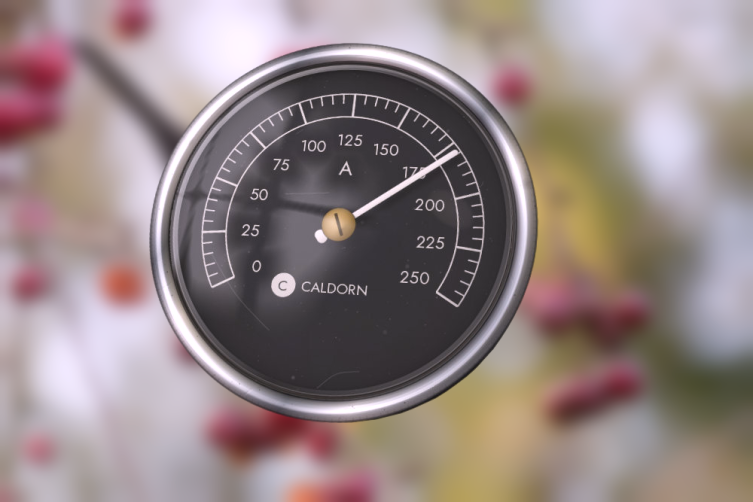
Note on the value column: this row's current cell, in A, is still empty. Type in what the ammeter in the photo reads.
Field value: 180 A
